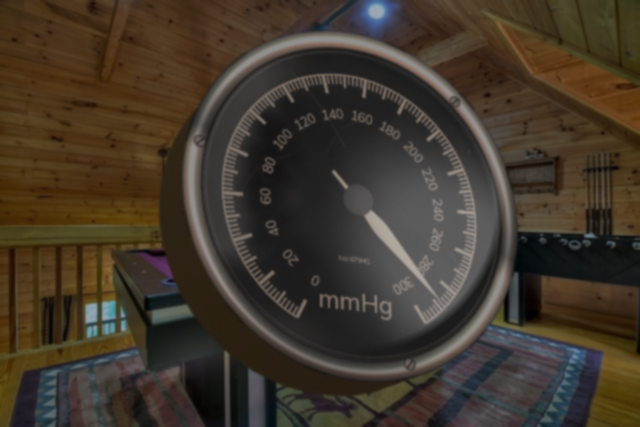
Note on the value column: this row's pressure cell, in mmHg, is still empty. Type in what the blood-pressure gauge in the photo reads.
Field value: 290 mmHg
